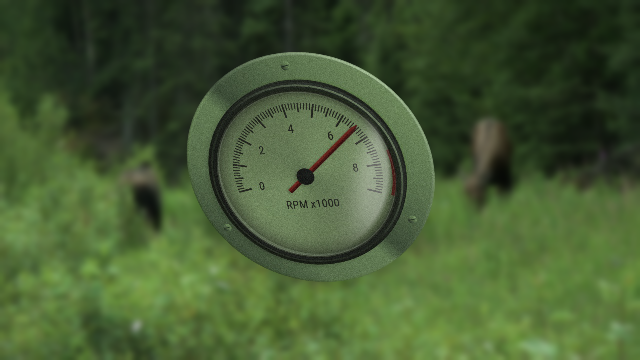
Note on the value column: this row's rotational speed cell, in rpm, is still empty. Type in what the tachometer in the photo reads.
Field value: 6500 rpm
